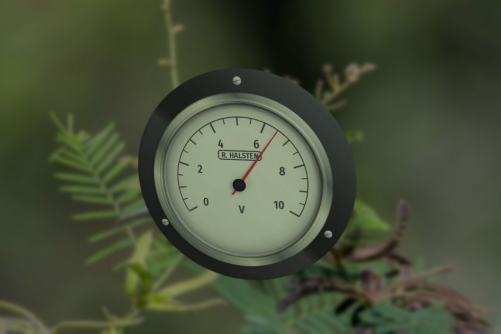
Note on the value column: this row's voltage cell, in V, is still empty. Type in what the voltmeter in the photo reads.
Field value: 6.5 V
